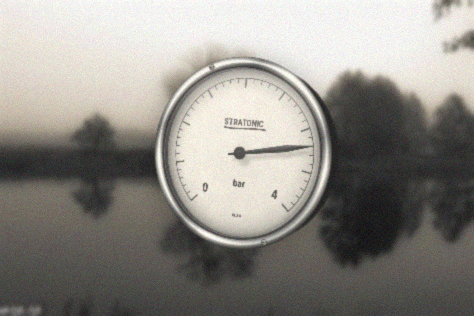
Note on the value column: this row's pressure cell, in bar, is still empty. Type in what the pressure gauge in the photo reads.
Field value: 3.2 bar
